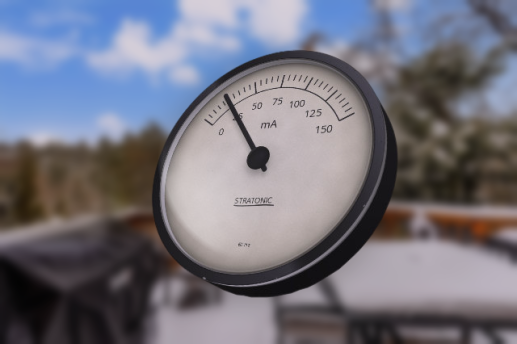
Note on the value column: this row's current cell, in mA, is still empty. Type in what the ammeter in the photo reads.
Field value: 25 mA
